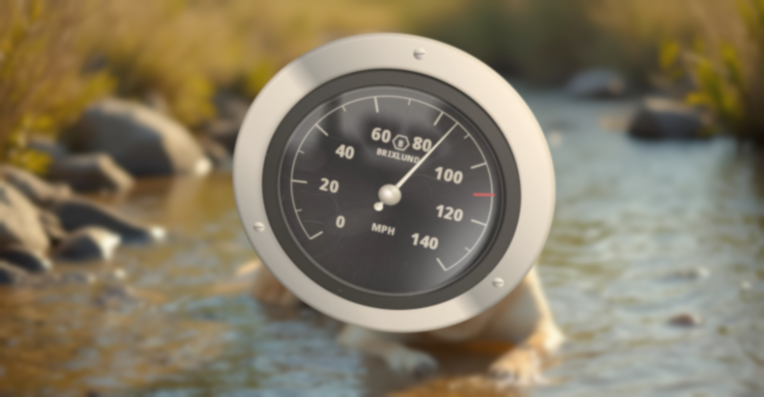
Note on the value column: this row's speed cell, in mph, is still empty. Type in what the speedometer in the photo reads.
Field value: 85 mph
